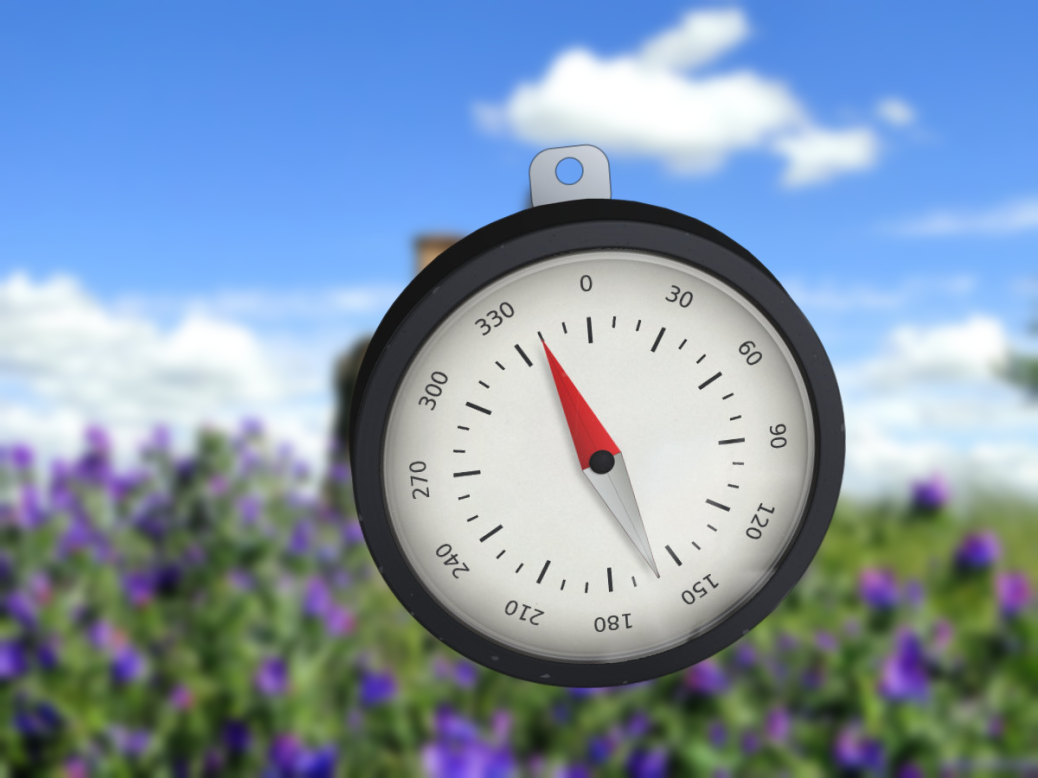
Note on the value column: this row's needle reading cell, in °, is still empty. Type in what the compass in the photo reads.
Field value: 340 °
